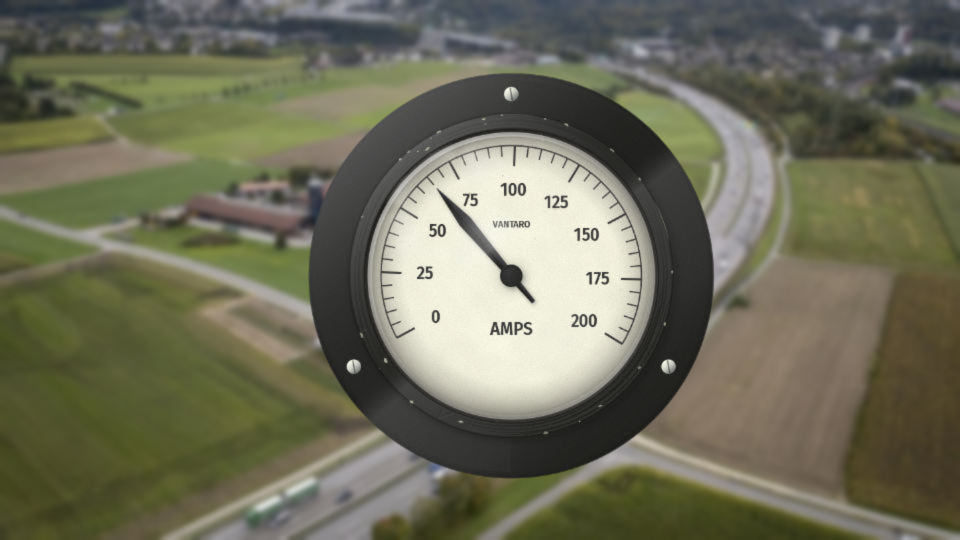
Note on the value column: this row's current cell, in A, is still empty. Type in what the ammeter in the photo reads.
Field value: 65 A
